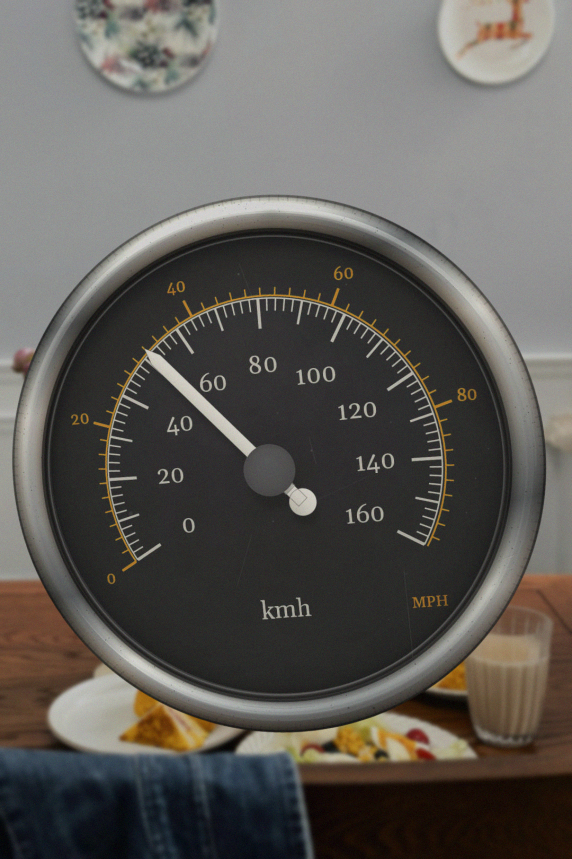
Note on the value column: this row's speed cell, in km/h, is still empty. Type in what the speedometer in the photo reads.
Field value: 52 km/h
